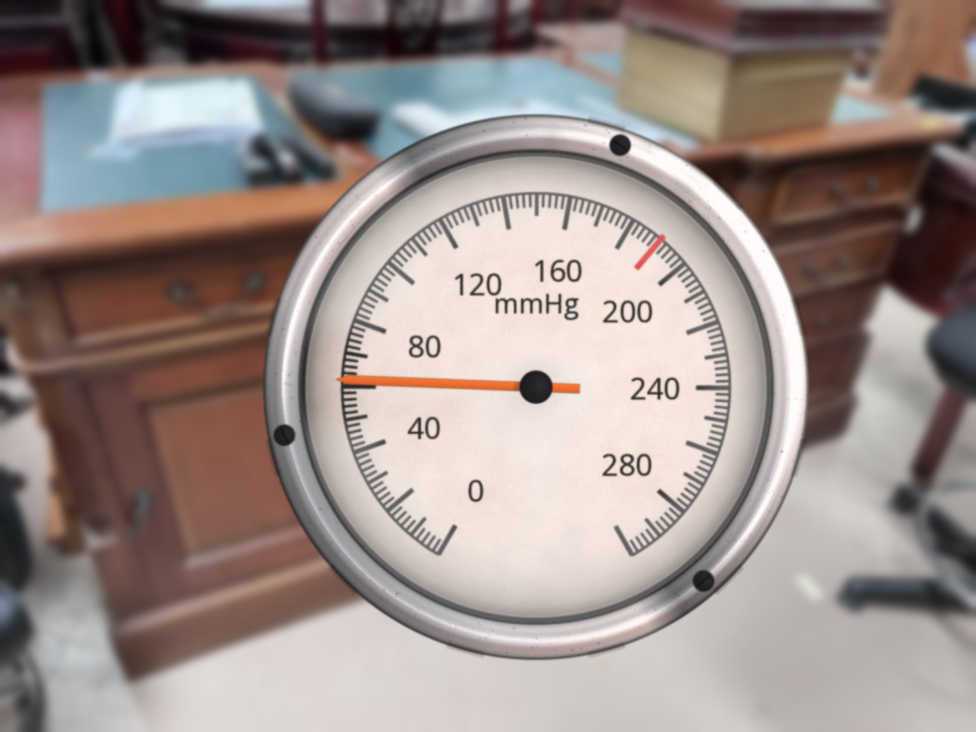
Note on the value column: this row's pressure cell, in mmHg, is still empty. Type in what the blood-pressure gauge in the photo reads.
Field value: 62 mmHg
